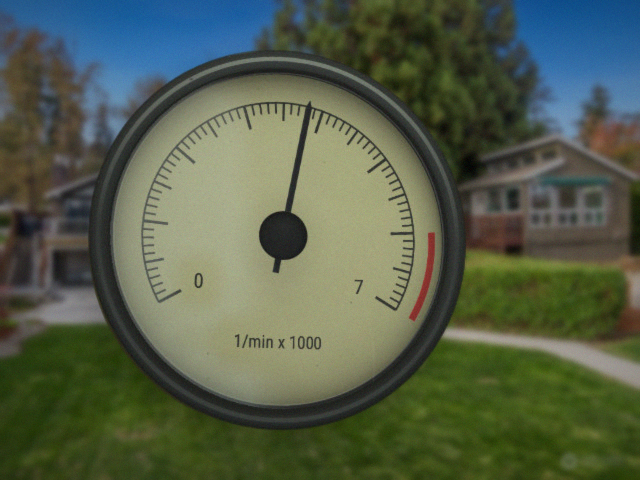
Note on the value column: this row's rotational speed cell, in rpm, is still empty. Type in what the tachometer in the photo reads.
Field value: 3800 rpm
